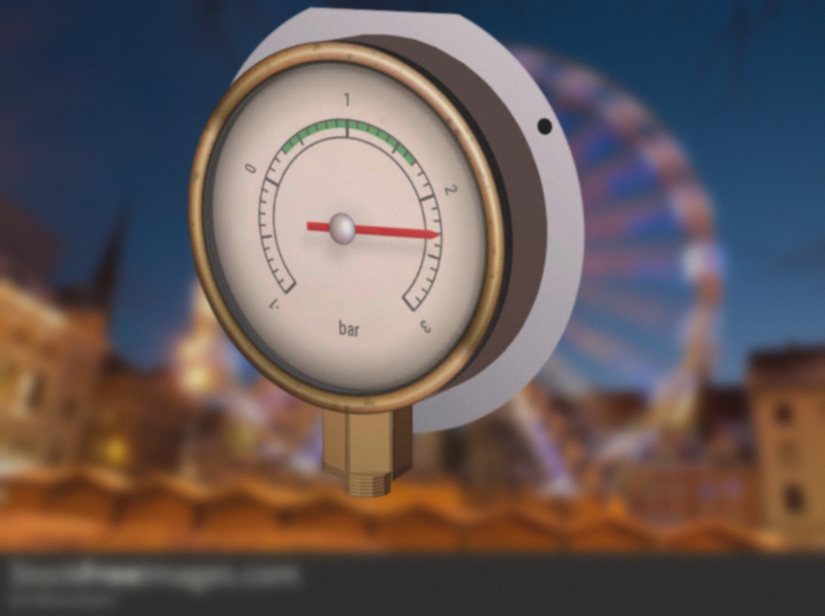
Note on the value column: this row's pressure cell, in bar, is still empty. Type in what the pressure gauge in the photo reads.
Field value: 2.3 bar
